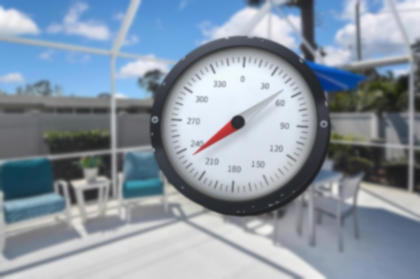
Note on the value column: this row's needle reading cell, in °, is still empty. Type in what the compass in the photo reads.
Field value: 230 °
